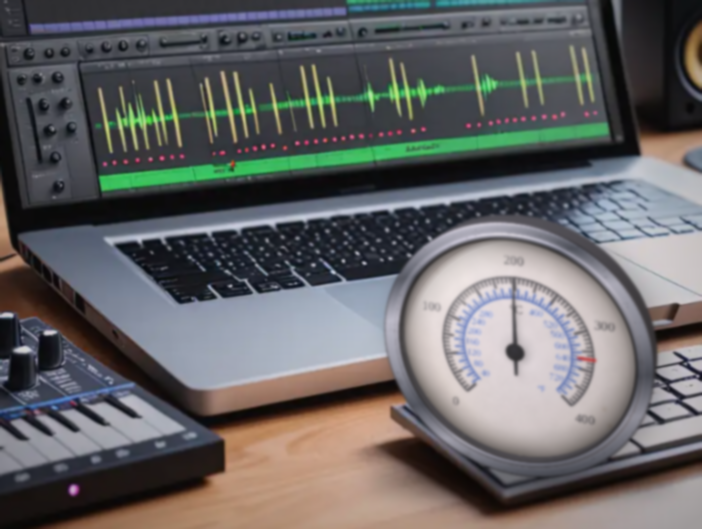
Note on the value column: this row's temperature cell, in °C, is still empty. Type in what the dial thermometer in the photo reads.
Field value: 200 °C
